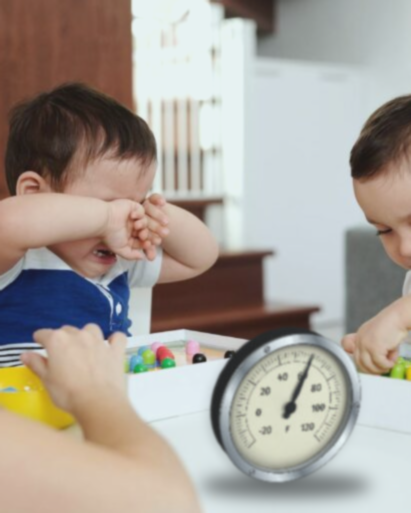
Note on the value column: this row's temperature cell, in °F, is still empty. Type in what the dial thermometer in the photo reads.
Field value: 60 °F
